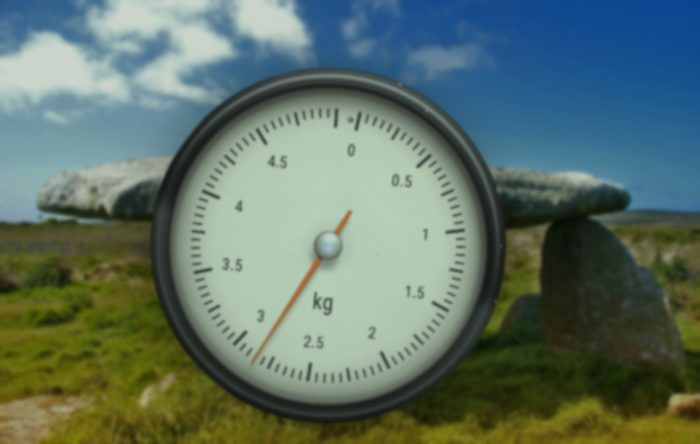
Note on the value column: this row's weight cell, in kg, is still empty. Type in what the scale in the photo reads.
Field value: 2.85 kg
